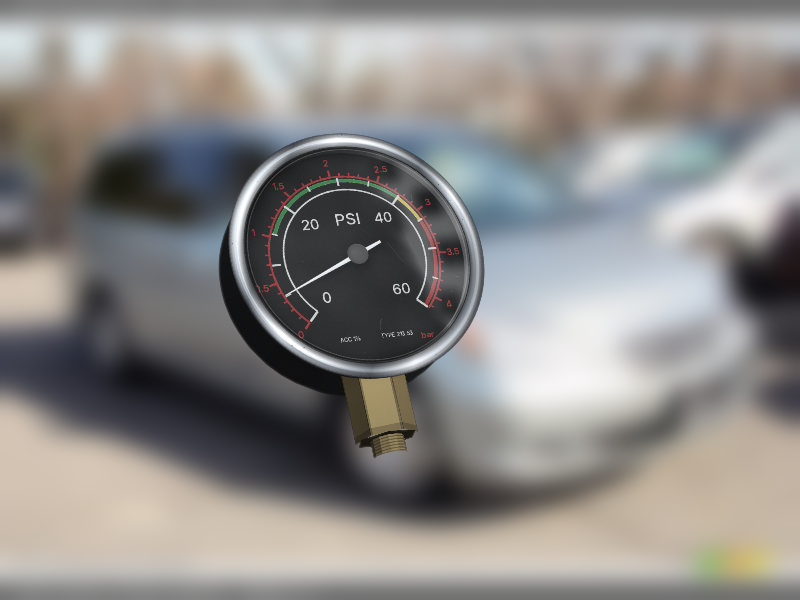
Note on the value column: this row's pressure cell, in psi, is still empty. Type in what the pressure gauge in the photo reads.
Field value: 5 psi
